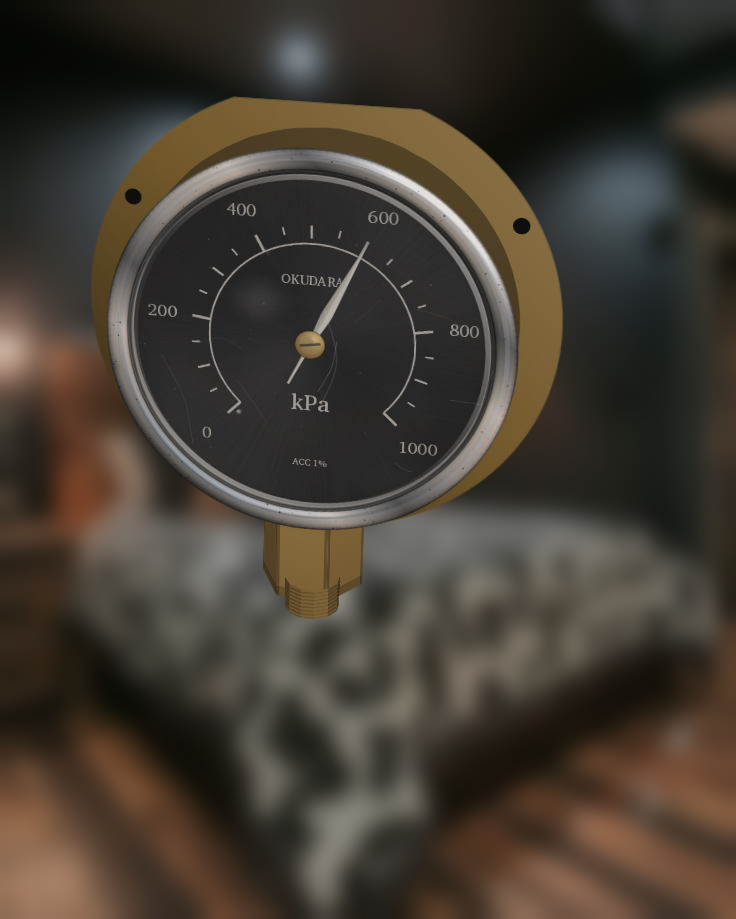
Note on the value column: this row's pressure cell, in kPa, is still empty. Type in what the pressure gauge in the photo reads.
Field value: 600 kPa
